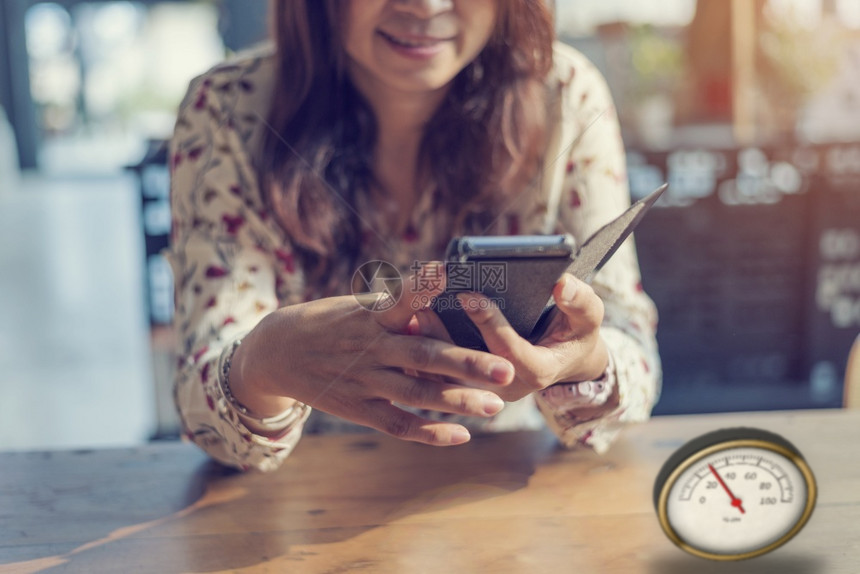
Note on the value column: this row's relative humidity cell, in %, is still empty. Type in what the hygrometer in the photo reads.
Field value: 30 %
